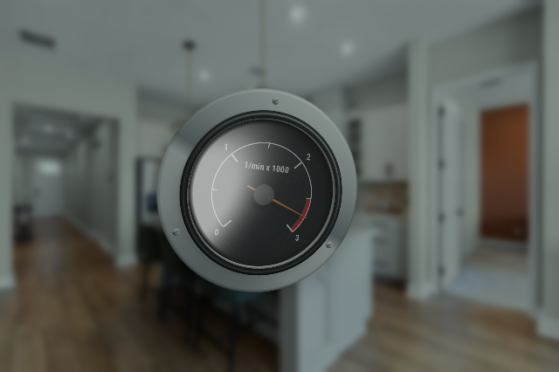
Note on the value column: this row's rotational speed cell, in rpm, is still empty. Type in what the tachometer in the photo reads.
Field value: 2750 rpm
